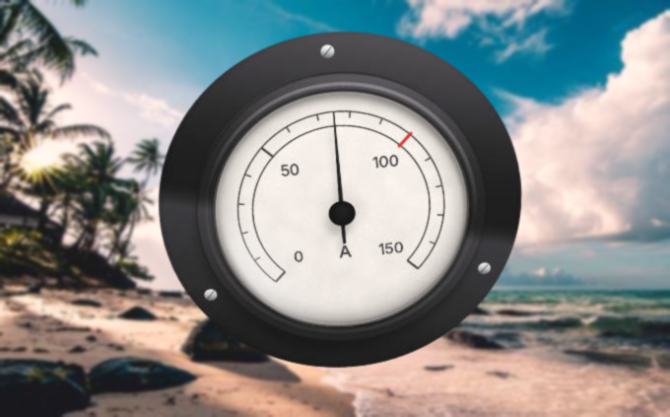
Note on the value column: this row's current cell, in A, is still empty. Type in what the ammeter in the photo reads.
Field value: 75 A
